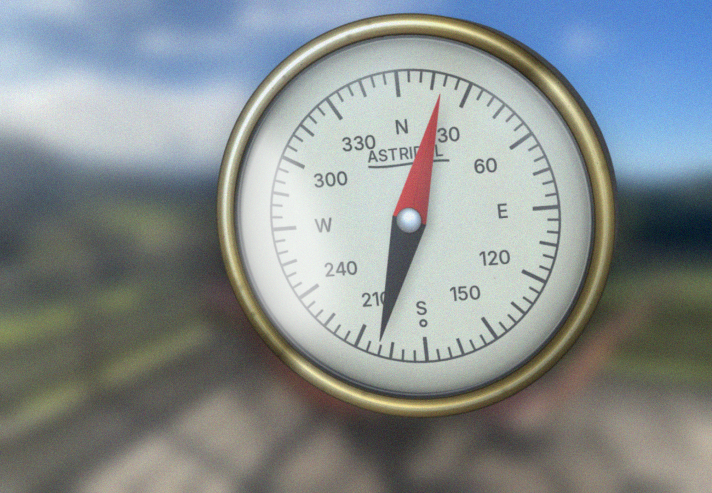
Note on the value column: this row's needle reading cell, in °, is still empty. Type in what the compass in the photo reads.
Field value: 20 °
